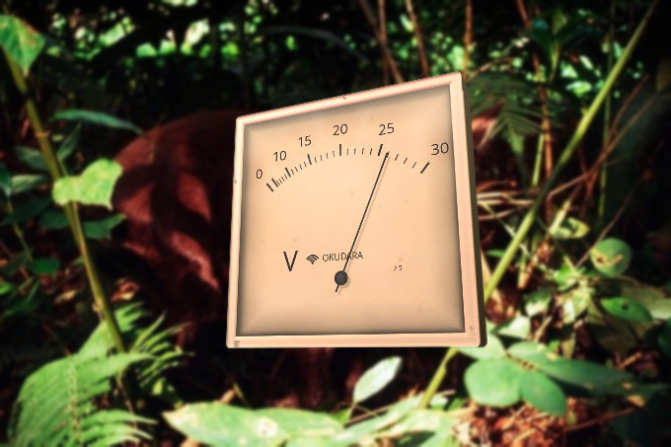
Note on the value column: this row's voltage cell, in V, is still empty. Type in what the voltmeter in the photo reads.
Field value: 26 V
